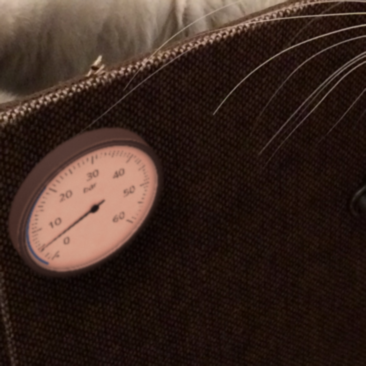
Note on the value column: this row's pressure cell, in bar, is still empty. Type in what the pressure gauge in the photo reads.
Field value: 5 bar
